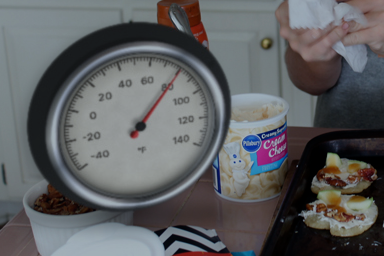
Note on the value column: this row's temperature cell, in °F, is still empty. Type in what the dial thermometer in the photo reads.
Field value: 80 °F
